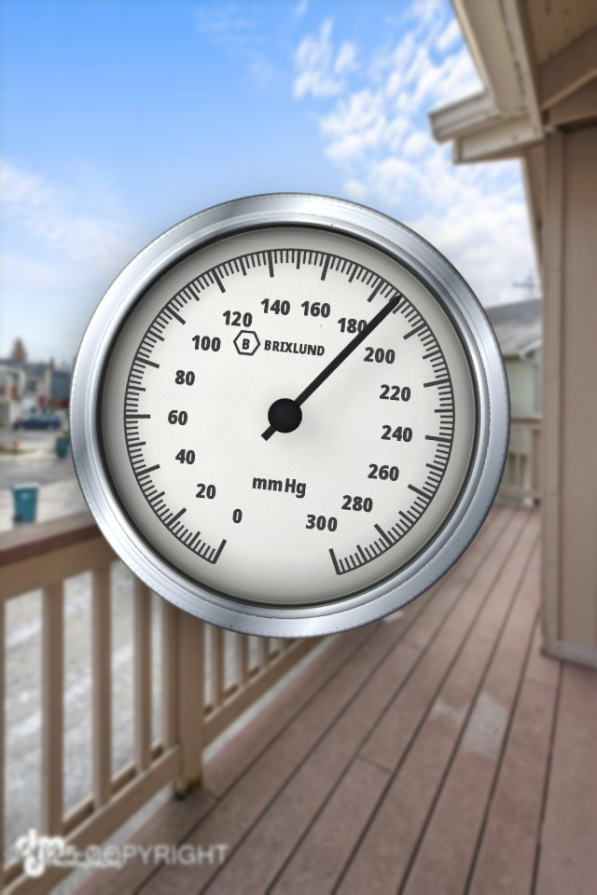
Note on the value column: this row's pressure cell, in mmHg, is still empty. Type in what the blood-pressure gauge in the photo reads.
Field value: 188 mmHg
